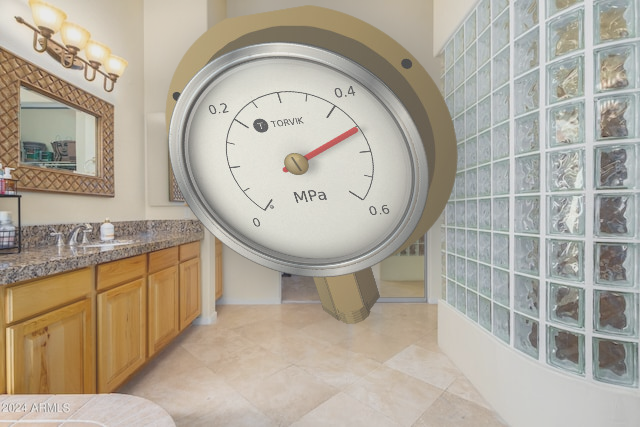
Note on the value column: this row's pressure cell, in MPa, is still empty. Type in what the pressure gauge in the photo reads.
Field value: 0.45 MPa
